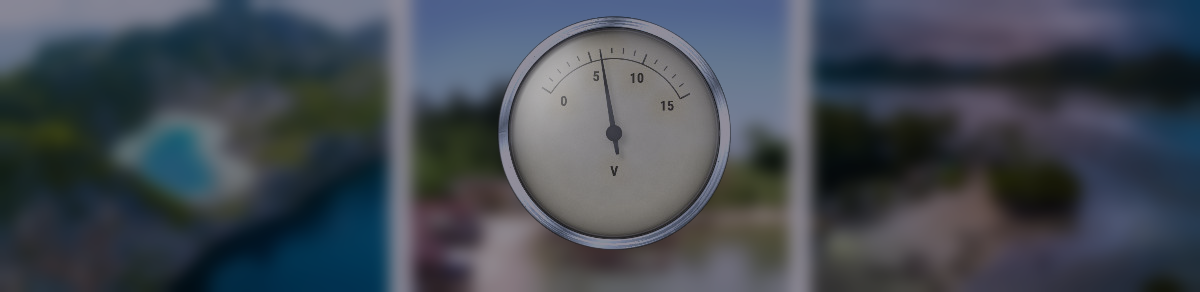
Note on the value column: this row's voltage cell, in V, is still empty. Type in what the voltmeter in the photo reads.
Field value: 6 V
